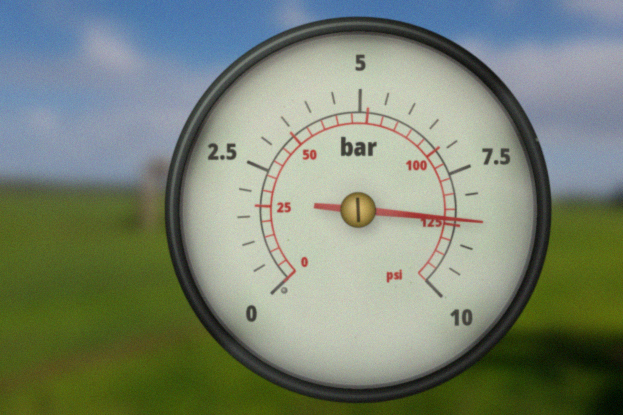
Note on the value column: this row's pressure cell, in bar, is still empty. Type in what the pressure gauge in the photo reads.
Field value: 8.5 bar
